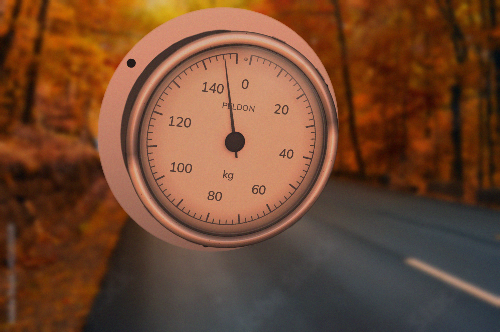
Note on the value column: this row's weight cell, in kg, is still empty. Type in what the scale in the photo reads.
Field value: 146 kg
